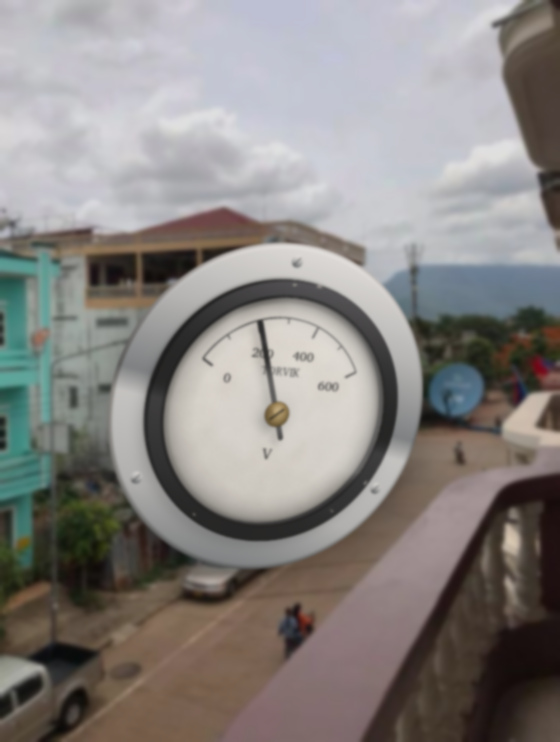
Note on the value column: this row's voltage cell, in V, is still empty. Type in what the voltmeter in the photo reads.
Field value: 200 V
